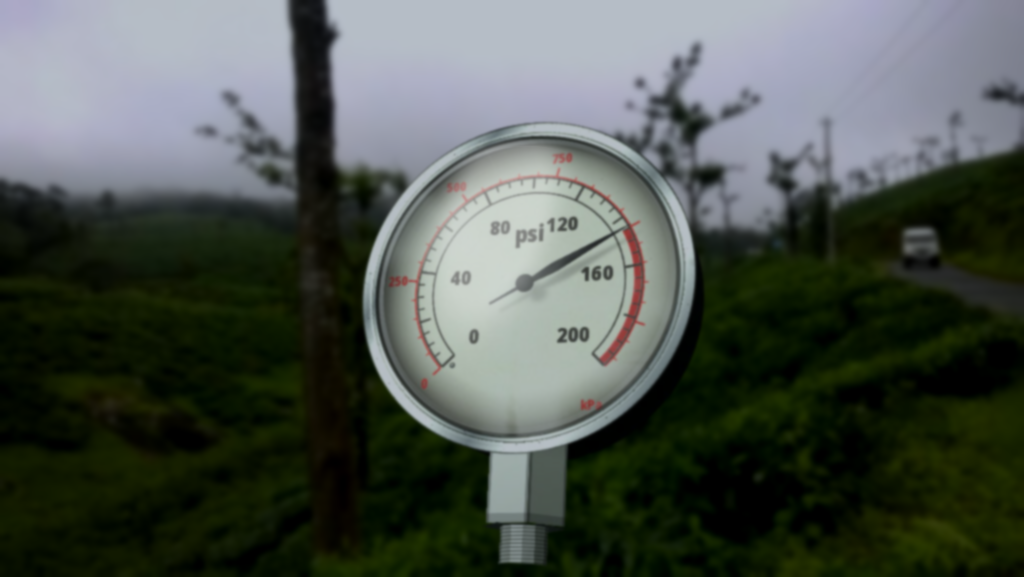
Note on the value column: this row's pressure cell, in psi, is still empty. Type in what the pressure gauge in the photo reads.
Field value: 145 psi
